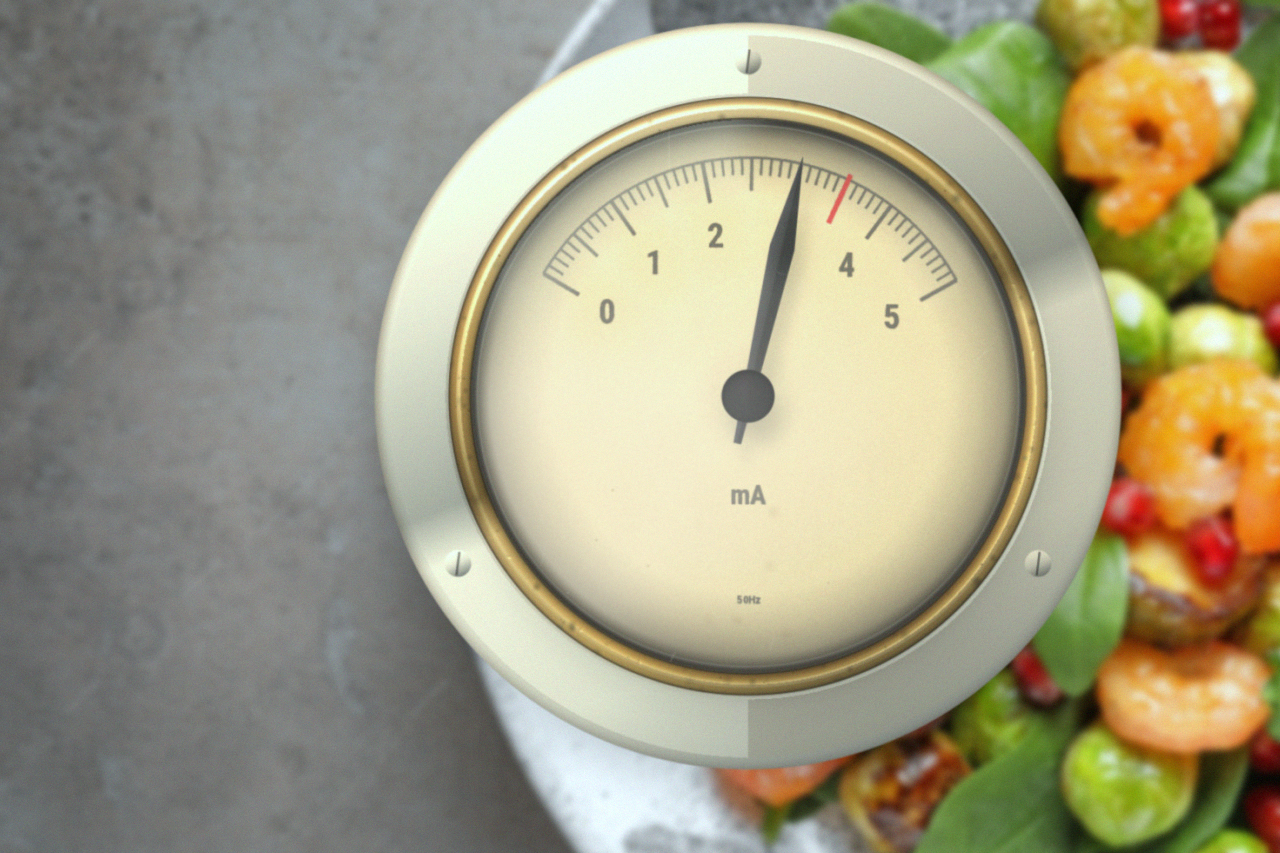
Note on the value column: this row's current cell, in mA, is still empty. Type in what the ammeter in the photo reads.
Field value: 3 mA
